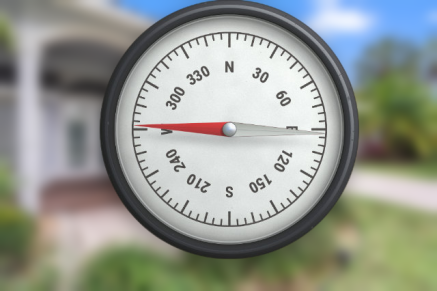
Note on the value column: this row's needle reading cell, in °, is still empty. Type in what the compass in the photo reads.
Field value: 272.5 °
